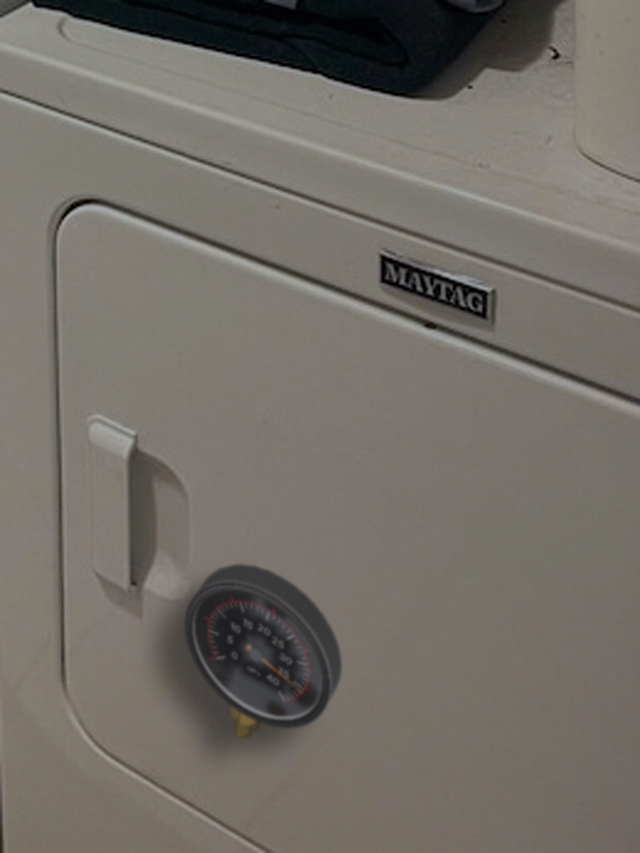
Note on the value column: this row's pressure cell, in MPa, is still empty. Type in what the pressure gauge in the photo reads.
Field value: 35 MPa
